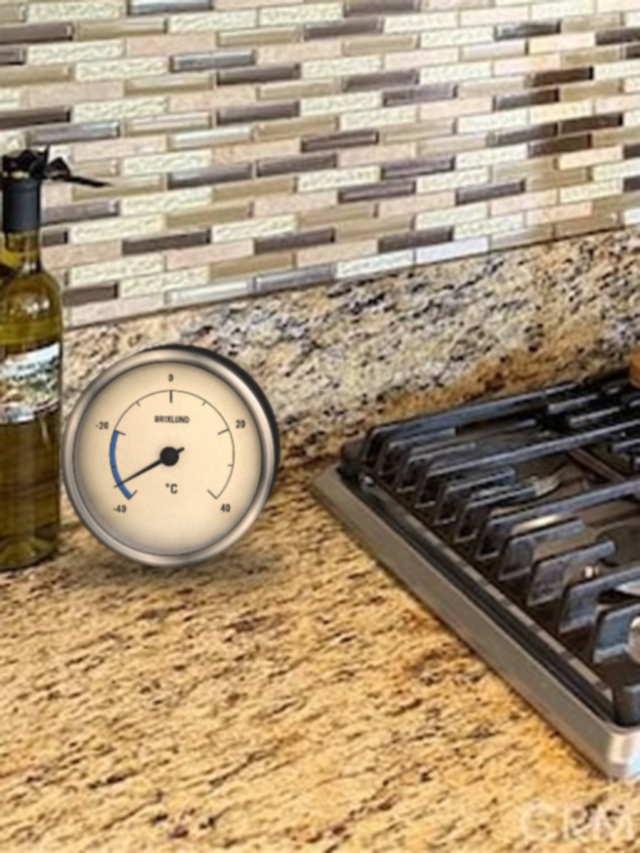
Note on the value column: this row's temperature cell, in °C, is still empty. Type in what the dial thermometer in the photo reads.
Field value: -35 °C
